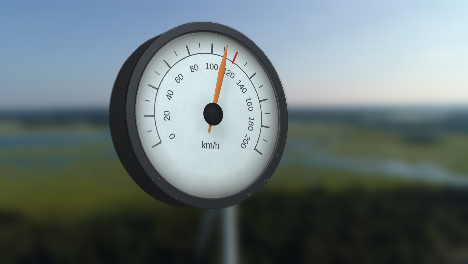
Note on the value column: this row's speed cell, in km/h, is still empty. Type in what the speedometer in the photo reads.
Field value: 110 km/h
